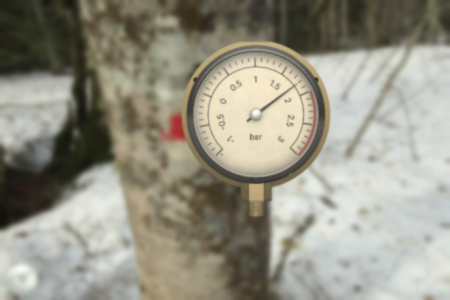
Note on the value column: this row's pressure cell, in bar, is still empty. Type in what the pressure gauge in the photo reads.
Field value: 1.8 bar
